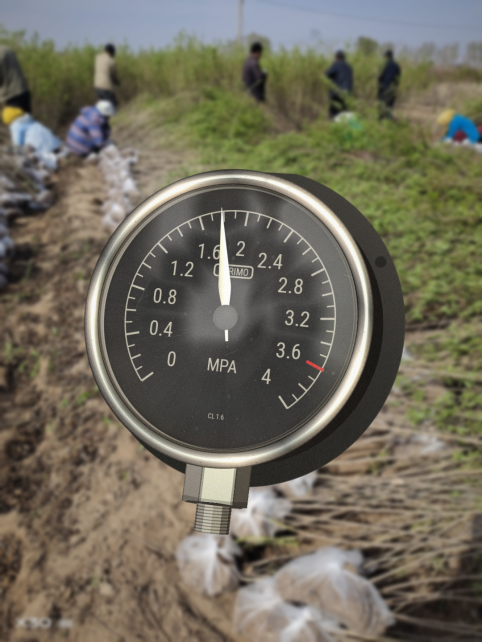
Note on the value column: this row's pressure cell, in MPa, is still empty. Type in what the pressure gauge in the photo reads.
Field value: 1.8 MPa
